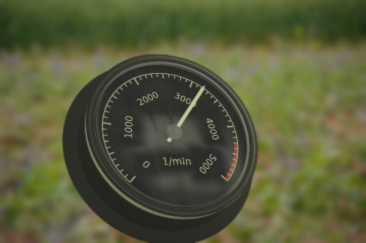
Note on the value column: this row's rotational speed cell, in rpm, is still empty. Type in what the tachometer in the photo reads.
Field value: 3200 rpm
